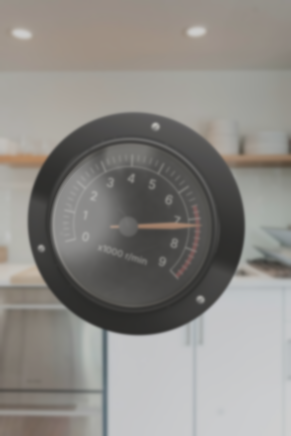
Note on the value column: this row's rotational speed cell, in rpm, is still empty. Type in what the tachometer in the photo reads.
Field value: 7200 rpm
